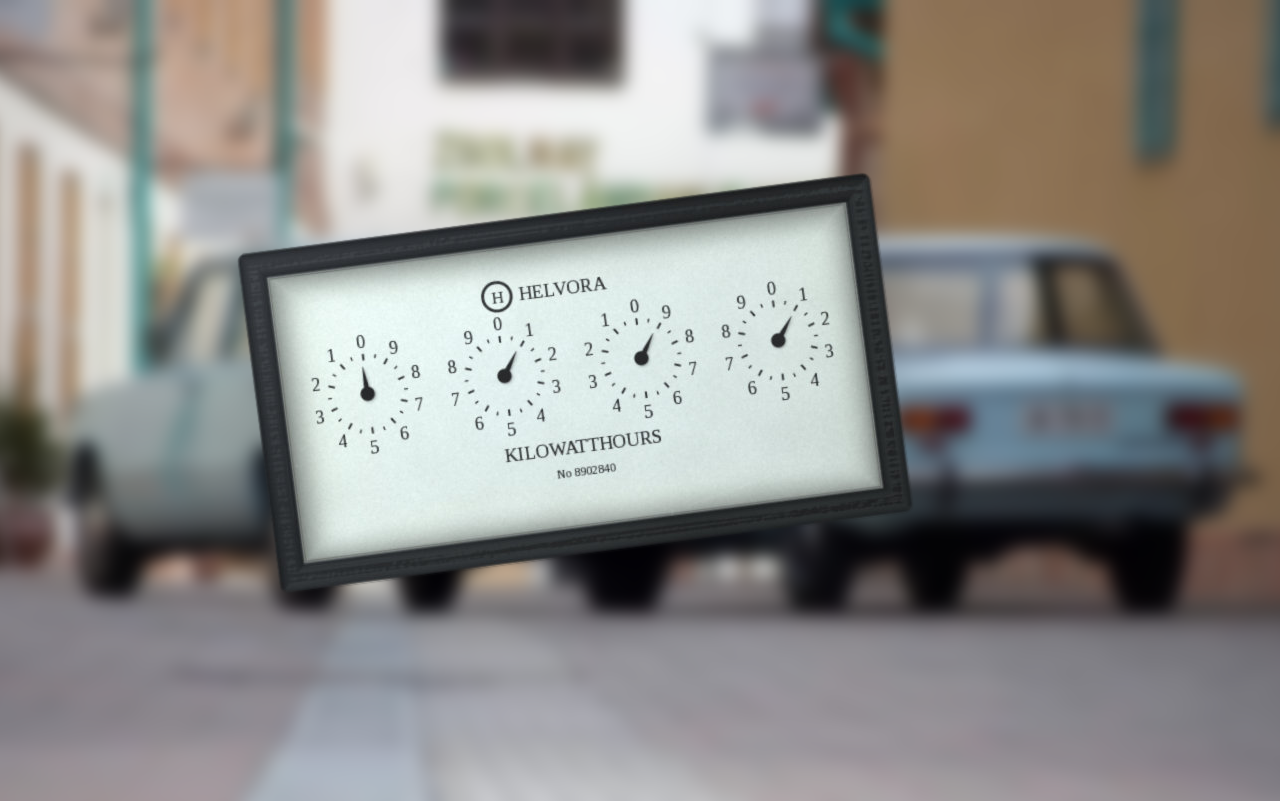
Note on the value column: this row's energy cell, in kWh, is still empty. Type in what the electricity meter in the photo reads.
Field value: 91 kWh
